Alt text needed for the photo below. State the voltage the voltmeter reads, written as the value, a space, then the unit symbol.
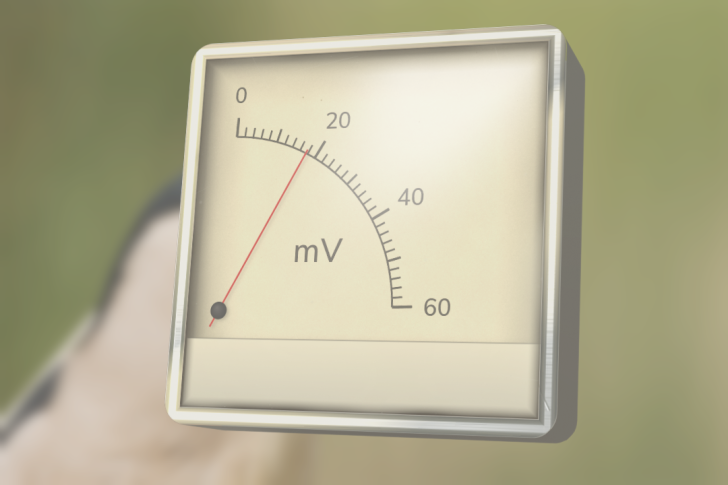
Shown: 18 mV
